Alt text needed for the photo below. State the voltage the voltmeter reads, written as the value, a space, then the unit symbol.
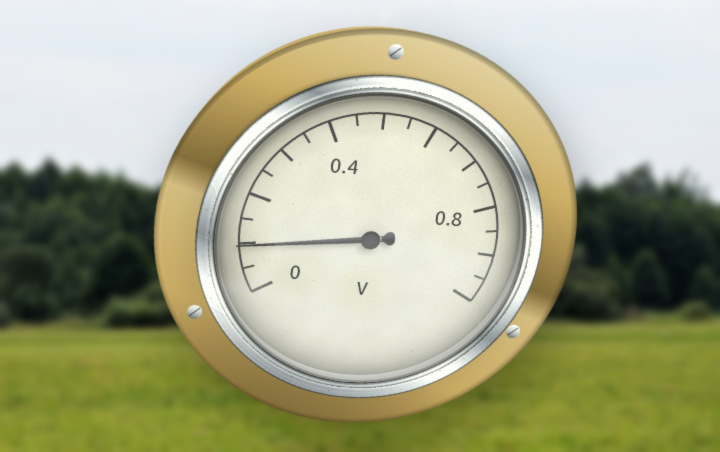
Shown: 0.1 V
